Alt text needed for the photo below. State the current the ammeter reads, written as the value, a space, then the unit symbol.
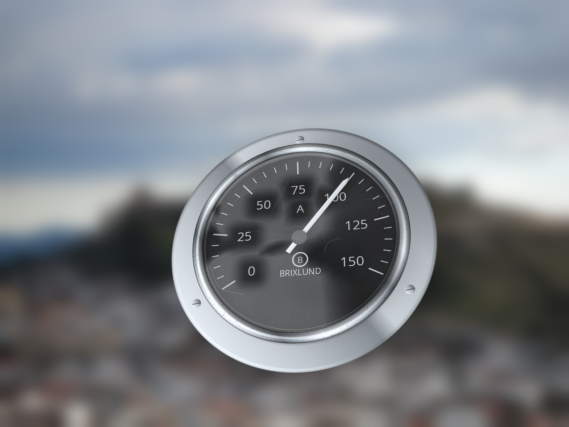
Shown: 100 A
